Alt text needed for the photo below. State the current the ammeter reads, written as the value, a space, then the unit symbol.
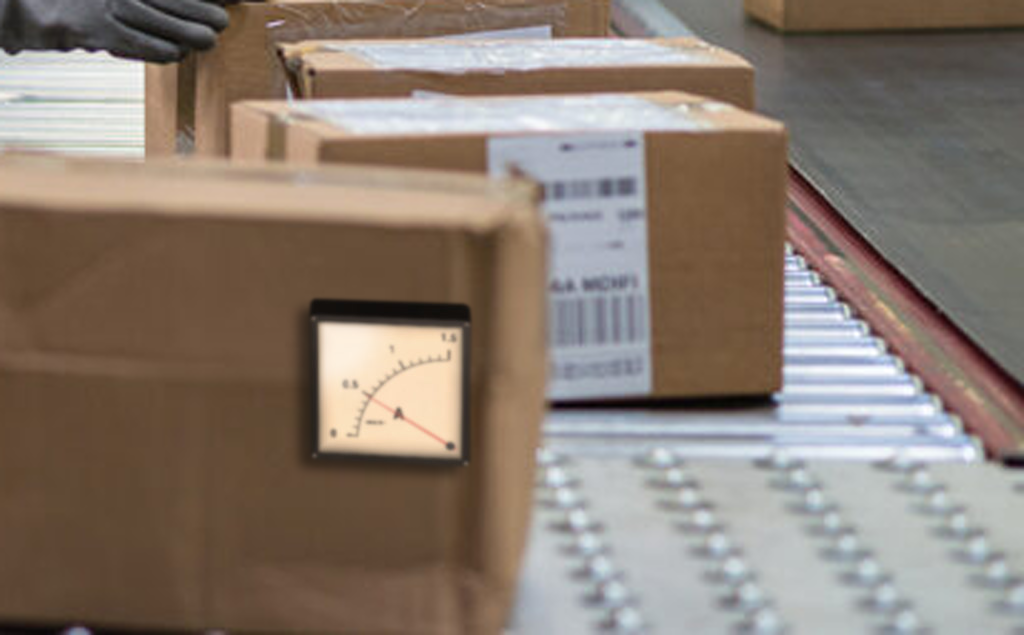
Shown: 0.5 A
